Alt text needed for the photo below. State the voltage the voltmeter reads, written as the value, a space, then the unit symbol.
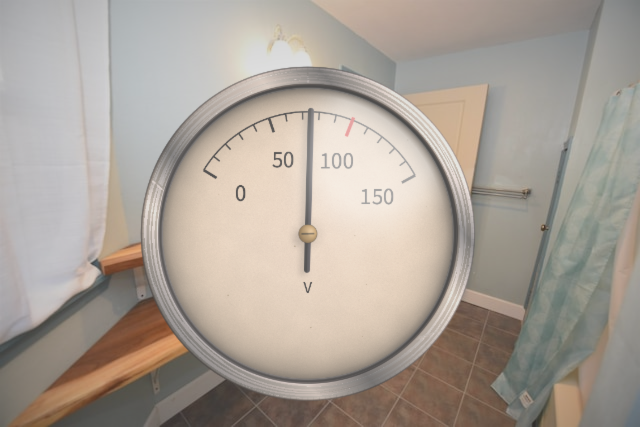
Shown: 75 V
